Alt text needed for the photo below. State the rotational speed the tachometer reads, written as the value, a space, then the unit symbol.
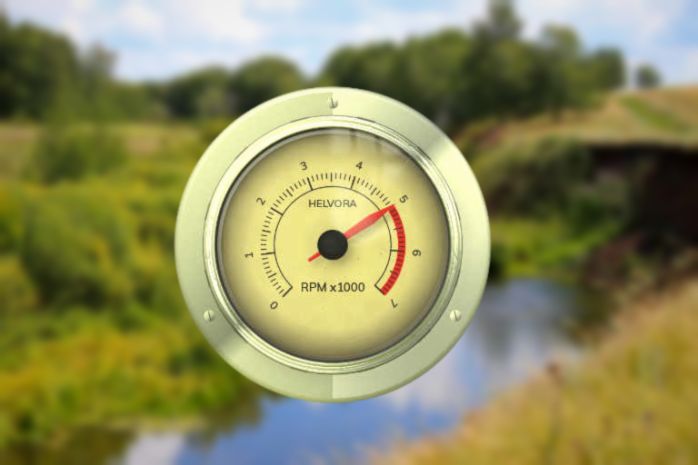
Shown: 5000 rpm
